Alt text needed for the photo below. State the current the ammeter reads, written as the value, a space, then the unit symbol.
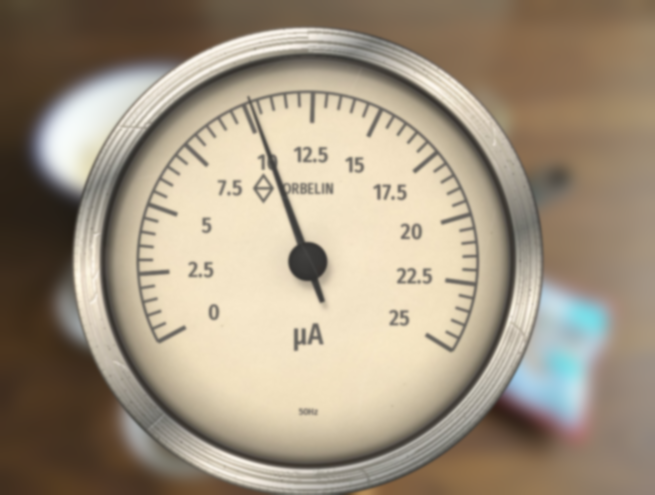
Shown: 10.25 µA
